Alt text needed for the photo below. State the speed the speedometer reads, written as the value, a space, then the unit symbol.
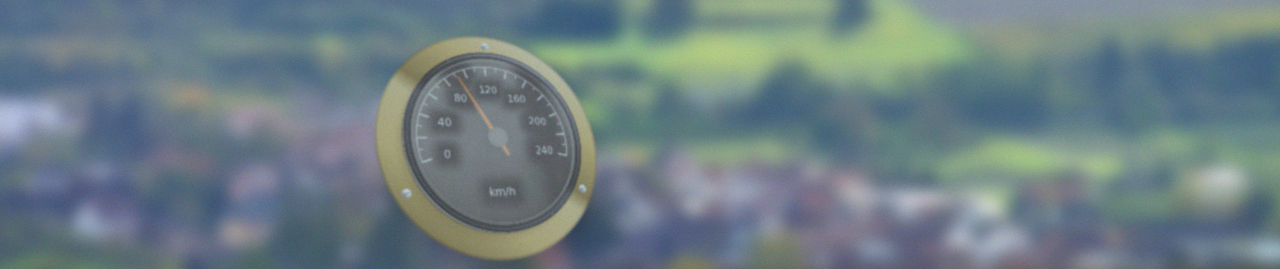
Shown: 90 km/h
